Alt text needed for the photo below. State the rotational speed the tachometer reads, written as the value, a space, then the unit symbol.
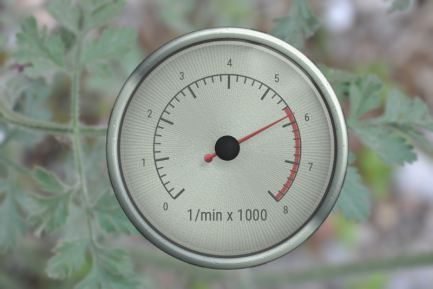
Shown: 5800 rpm
